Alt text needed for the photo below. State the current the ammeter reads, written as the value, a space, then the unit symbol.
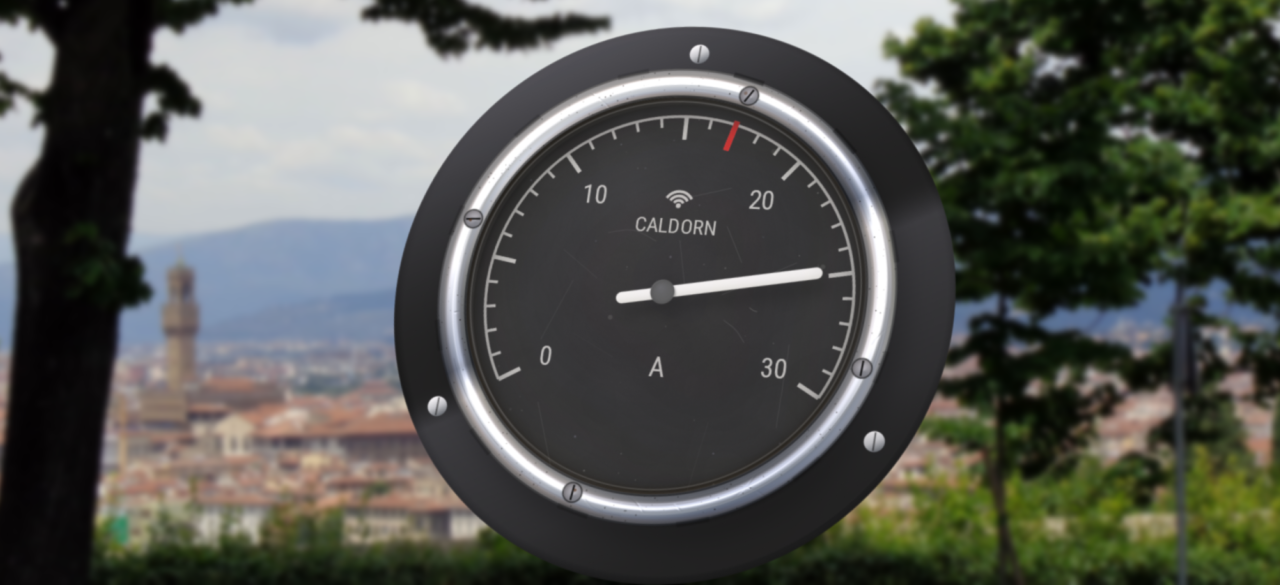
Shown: 25 A
